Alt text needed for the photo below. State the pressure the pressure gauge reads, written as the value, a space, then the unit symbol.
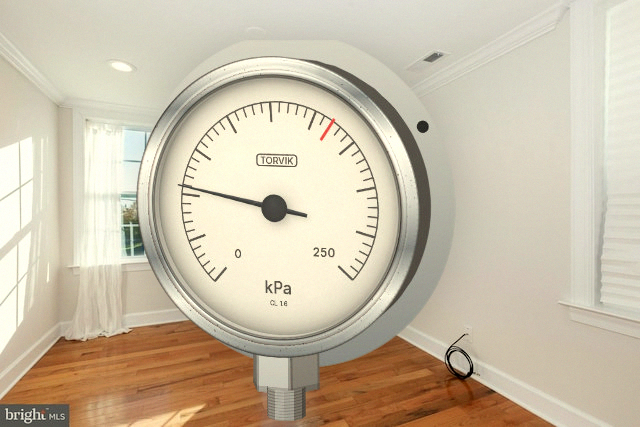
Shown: 55 kPa
